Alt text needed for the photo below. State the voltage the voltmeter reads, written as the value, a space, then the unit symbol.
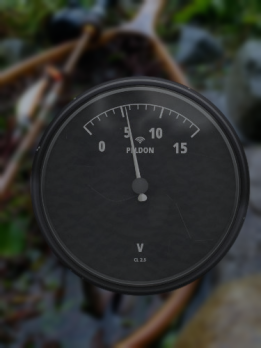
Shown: 5.5 V
